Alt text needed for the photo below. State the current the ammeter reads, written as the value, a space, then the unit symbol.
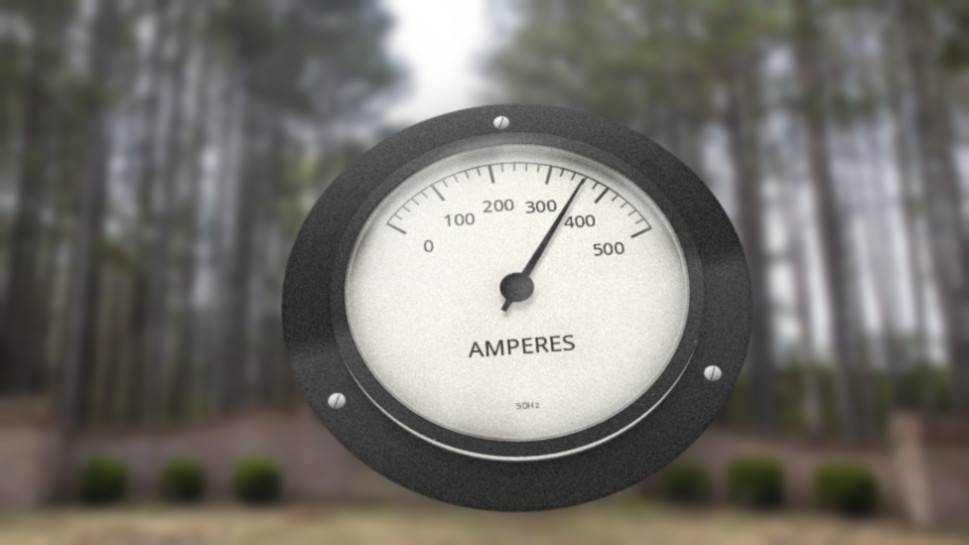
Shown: 360 A
